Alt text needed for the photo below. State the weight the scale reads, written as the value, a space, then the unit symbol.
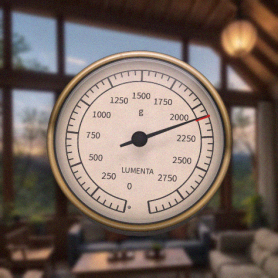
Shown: 2100 g
